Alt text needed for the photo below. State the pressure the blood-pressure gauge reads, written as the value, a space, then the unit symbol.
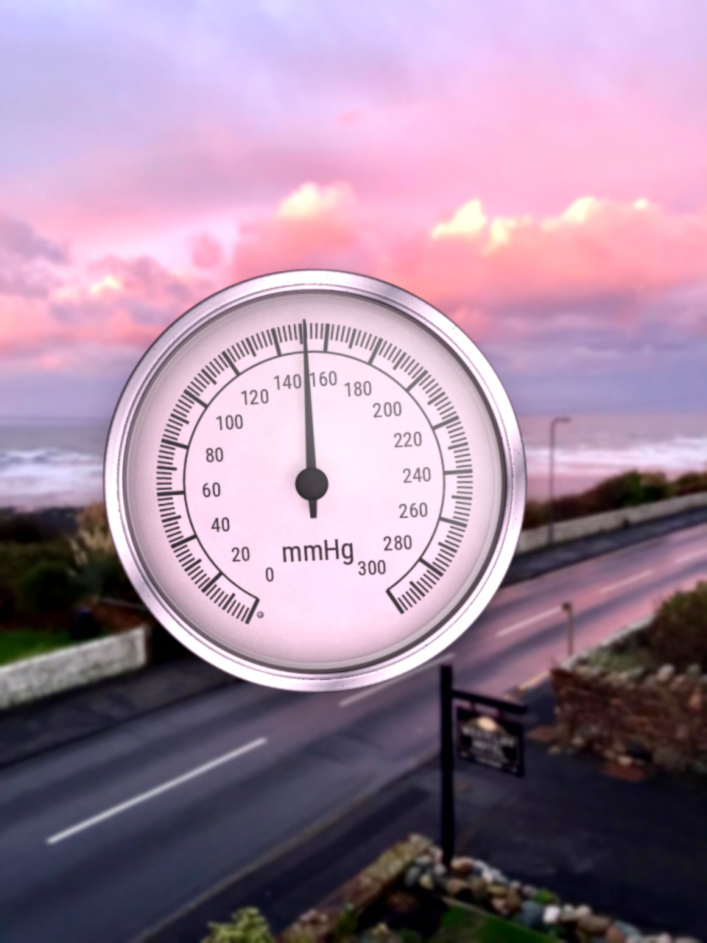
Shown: 152 mmHg
